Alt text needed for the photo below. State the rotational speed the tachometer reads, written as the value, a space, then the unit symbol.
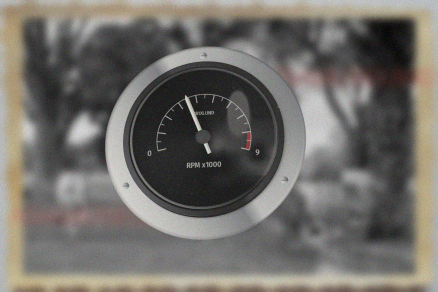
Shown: 3500 rpm
